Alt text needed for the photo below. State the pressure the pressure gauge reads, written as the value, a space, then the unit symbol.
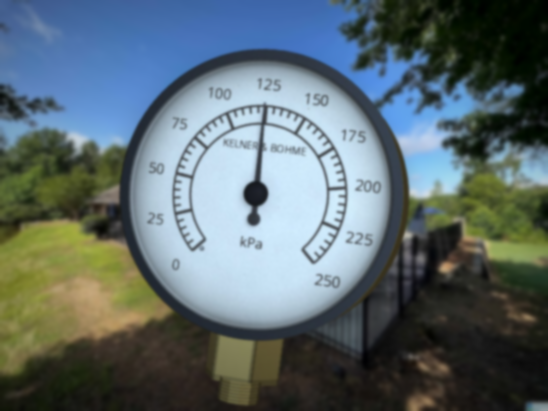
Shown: 125 kPa
